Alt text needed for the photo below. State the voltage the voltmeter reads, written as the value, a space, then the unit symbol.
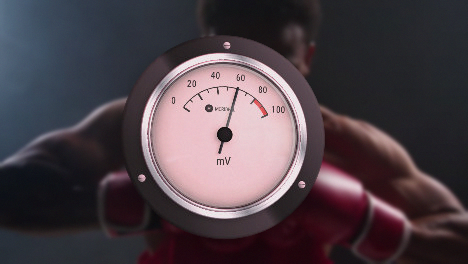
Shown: 60 mV
